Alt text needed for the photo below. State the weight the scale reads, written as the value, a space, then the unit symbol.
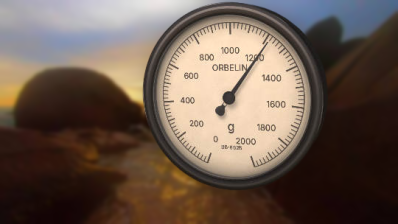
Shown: 1220 g
